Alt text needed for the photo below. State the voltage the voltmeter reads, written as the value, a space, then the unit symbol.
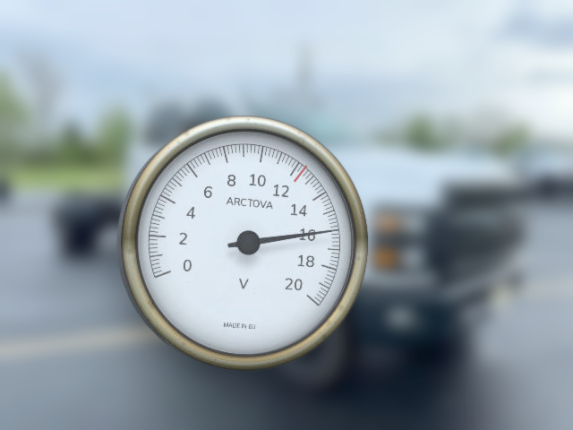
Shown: 16 V
